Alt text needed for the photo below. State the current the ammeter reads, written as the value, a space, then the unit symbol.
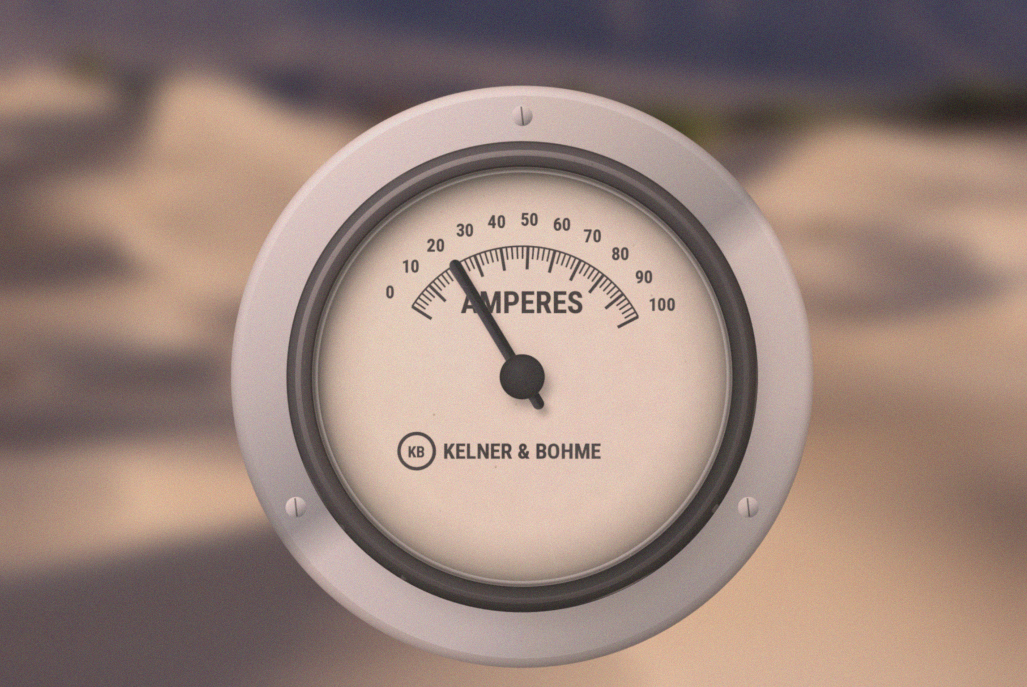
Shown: 22 A
